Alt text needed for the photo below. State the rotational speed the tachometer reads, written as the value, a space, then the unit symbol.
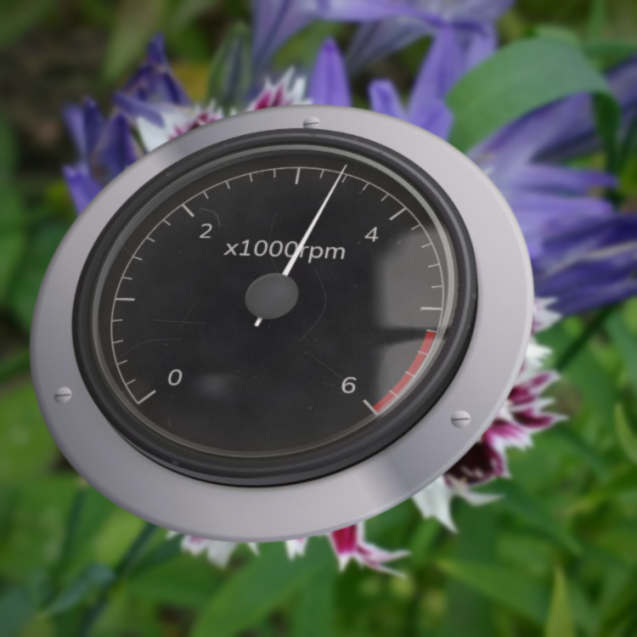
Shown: 3400 rpm
